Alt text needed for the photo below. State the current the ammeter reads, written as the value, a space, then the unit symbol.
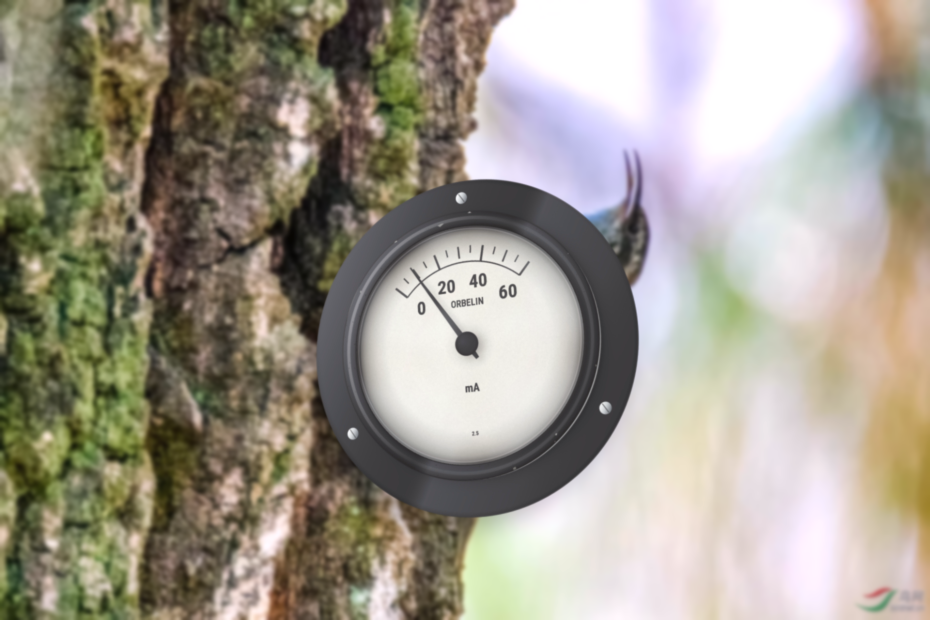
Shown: 10 mA
